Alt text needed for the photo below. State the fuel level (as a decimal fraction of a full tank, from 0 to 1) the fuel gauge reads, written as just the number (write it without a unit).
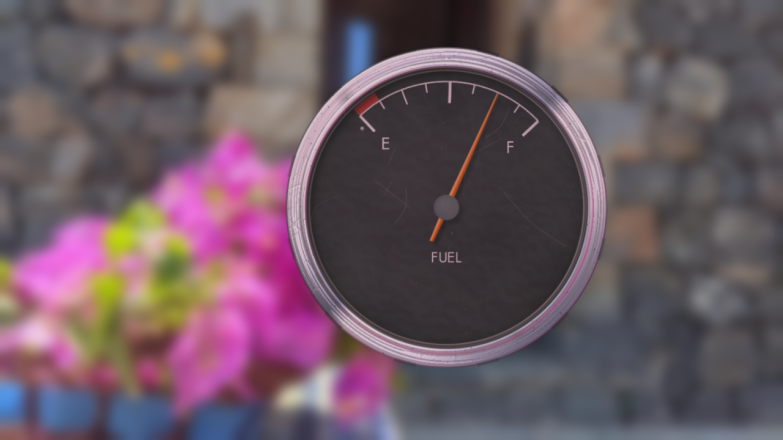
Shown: 0.75
